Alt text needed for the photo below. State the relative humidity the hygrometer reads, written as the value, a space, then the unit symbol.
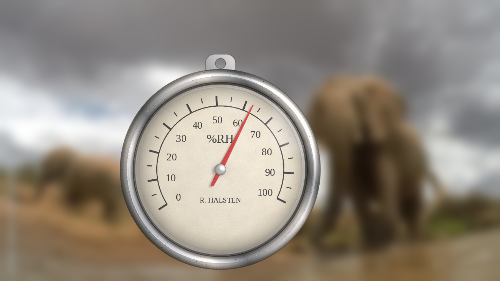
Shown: 62.5 %
